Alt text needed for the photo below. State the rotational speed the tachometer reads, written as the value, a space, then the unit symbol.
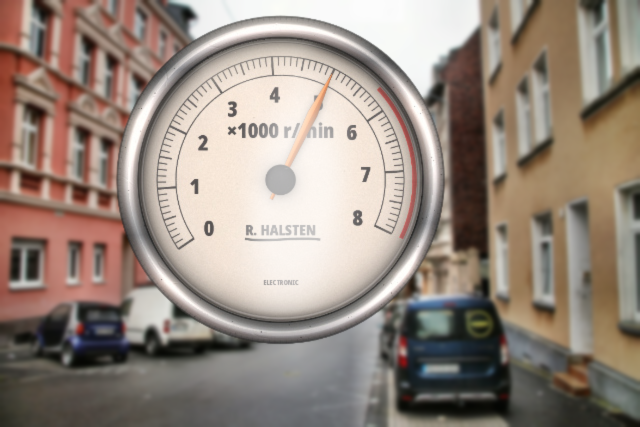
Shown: 5000 rpm
